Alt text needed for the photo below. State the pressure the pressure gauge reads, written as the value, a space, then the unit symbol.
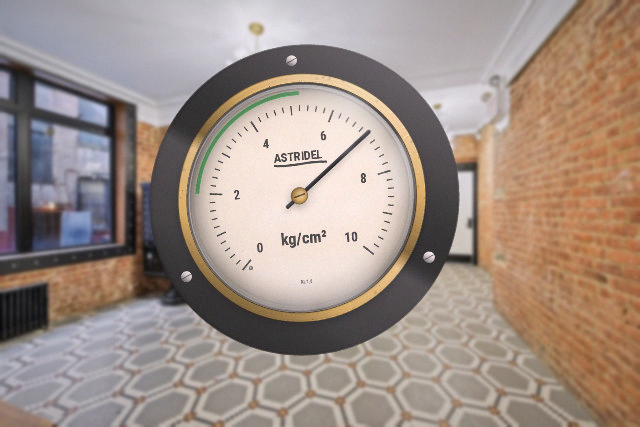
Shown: 7 kg/cm²
